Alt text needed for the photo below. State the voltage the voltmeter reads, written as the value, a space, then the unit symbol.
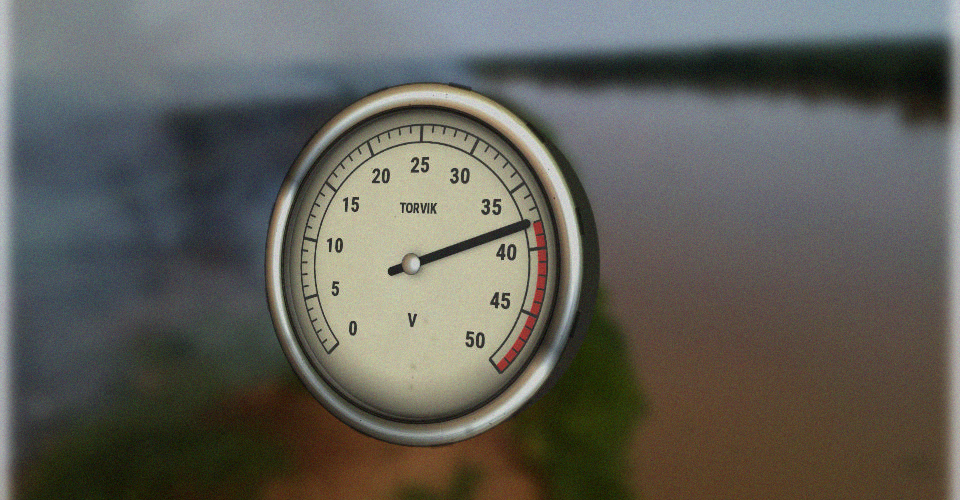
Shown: 38 V
